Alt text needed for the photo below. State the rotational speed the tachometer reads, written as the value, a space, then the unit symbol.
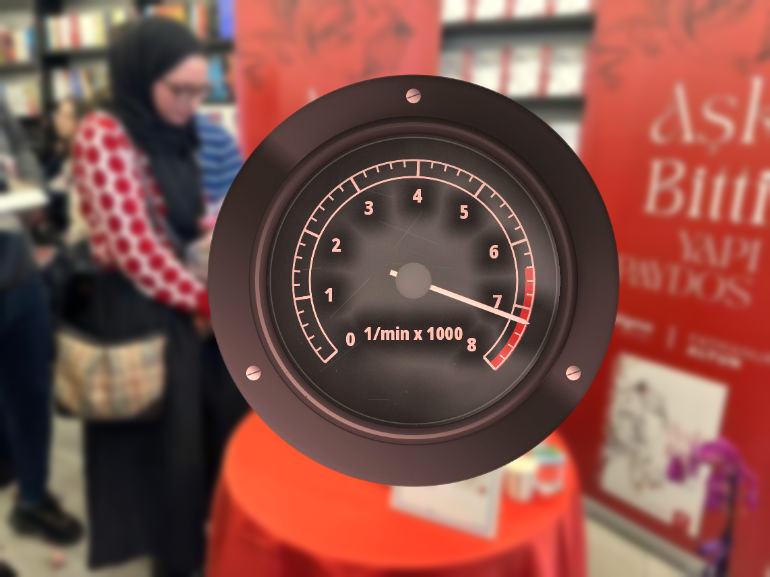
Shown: 7200 rpm
